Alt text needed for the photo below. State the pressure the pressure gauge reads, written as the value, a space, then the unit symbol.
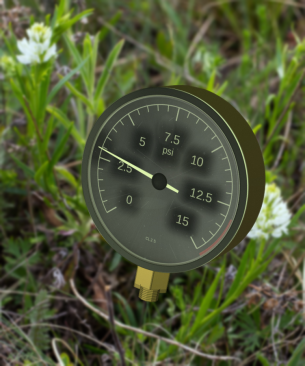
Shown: 3 psi
